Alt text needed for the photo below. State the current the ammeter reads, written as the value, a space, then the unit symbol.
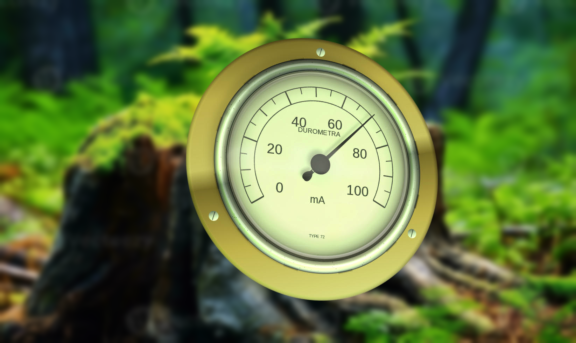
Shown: 70 mA
